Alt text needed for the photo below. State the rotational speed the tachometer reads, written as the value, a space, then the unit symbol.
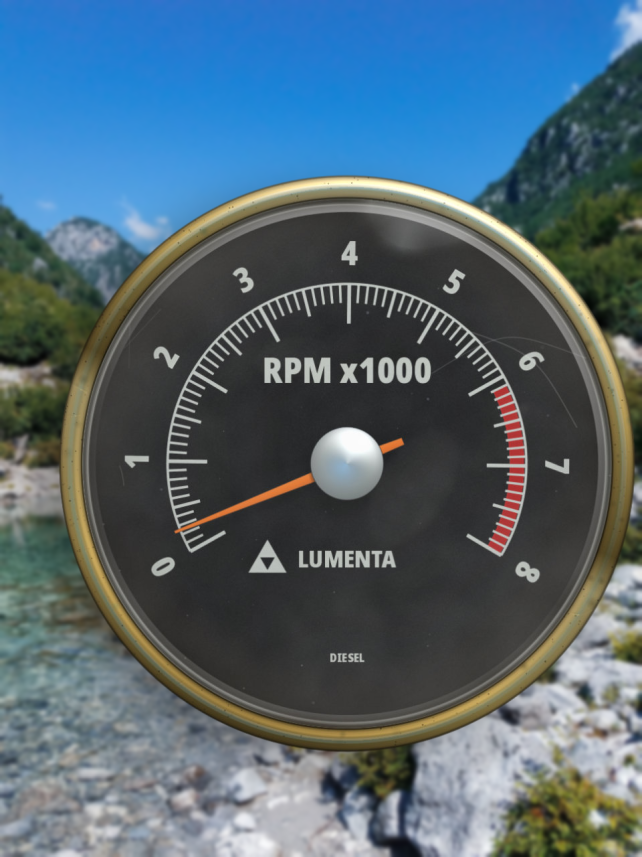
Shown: 250 rpm
